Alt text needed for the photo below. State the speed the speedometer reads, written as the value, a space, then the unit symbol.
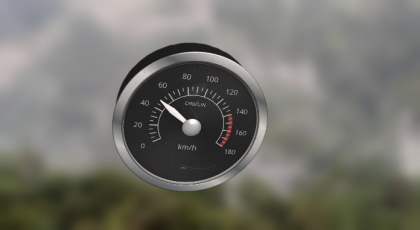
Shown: 50 km/h
